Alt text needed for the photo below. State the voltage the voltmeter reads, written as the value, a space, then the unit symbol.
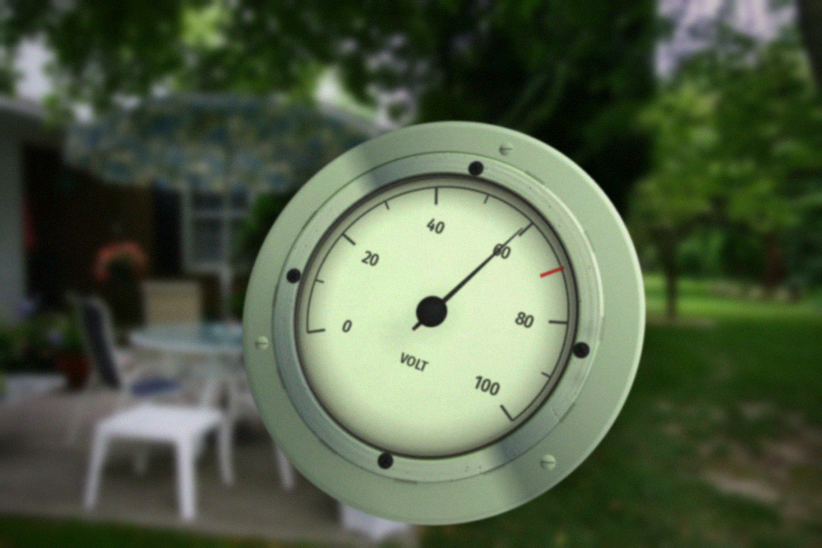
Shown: 60 V
